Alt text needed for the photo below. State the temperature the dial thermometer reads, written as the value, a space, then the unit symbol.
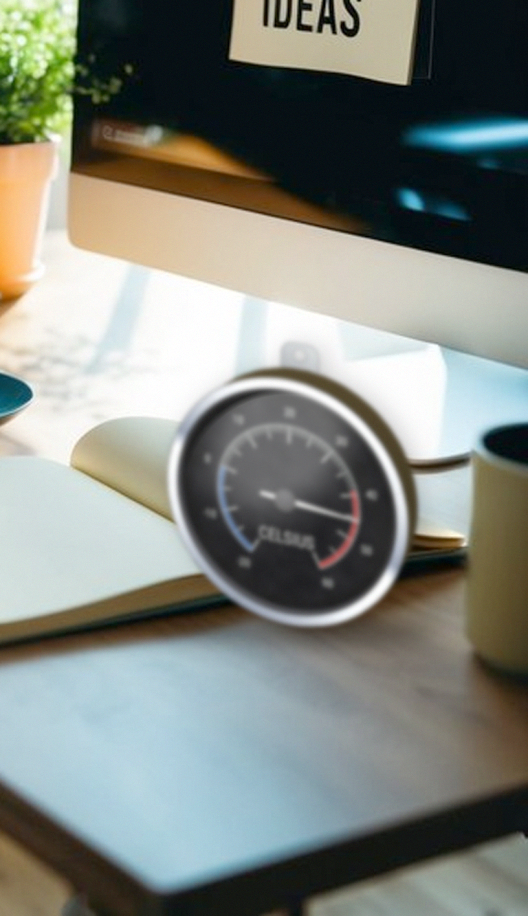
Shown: 45 °C
